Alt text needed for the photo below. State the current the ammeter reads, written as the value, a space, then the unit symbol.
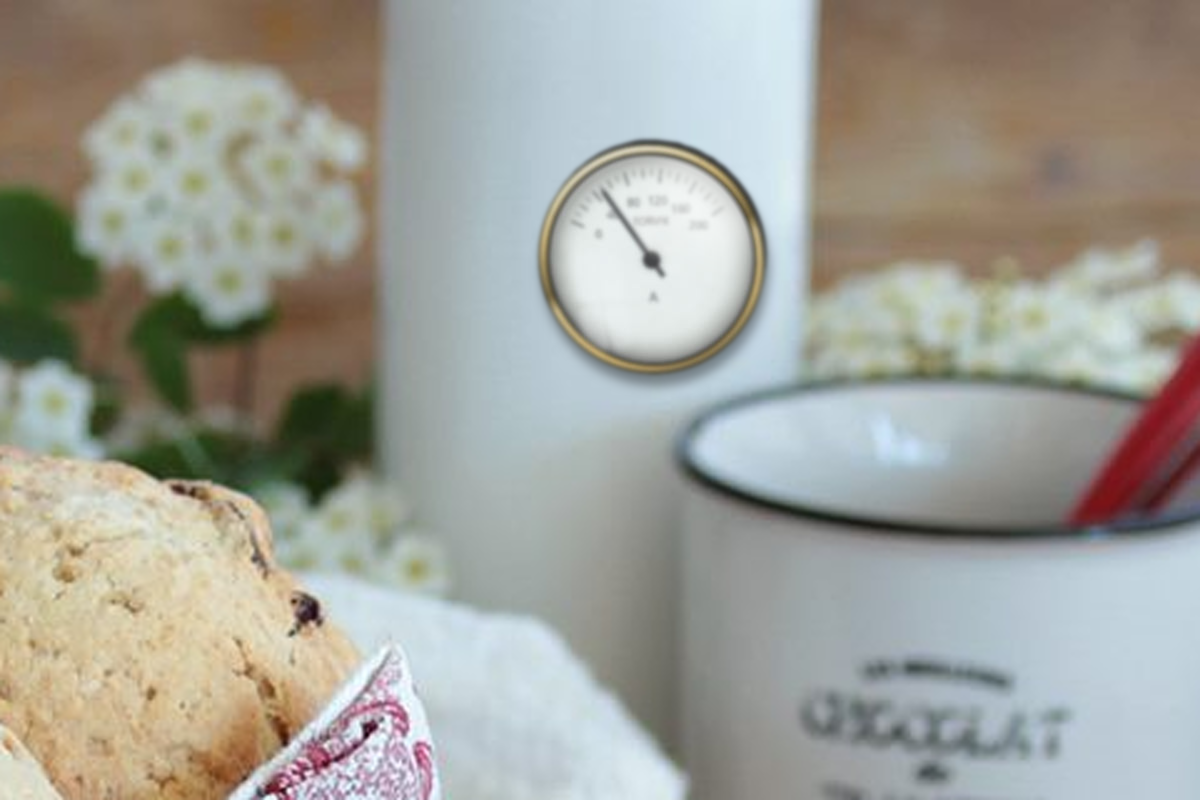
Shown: 50 A
